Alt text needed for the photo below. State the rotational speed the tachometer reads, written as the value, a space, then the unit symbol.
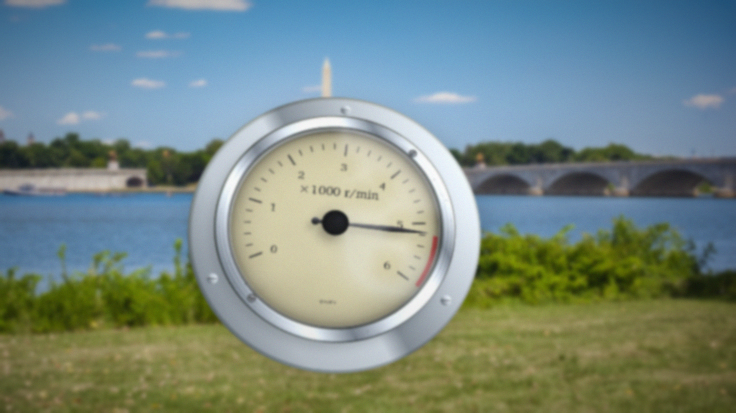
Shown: 5200 rpm
